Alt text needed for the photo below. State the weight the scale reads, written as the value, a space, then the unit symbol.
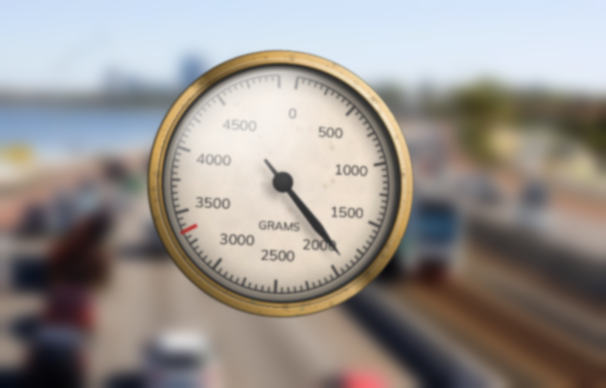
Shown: 1900 g
